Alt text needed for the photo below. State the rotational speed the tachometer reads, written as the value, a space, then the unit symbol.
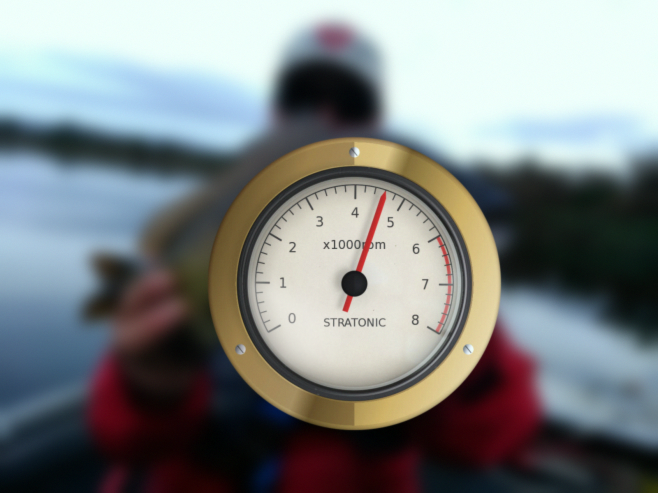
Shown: 4600 rpm
